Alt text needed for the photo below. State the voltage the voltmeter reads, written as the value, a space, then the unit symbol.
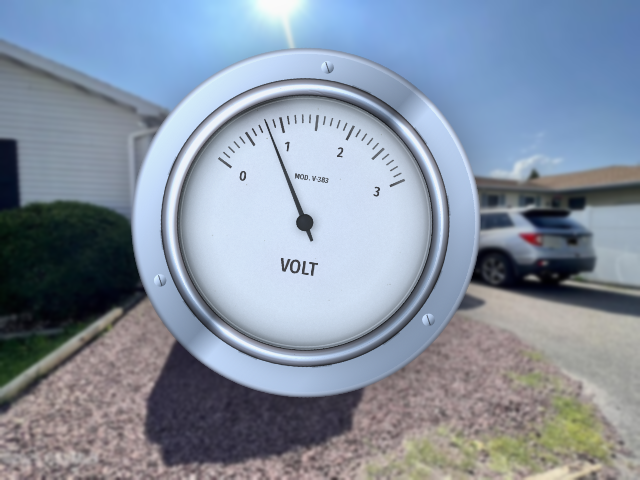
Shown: 0.8 V
